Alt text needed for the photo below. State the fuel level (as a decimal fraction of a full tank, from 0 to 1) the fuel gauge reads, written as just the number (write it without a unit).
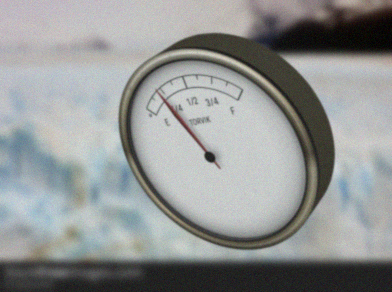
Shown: 0.25
